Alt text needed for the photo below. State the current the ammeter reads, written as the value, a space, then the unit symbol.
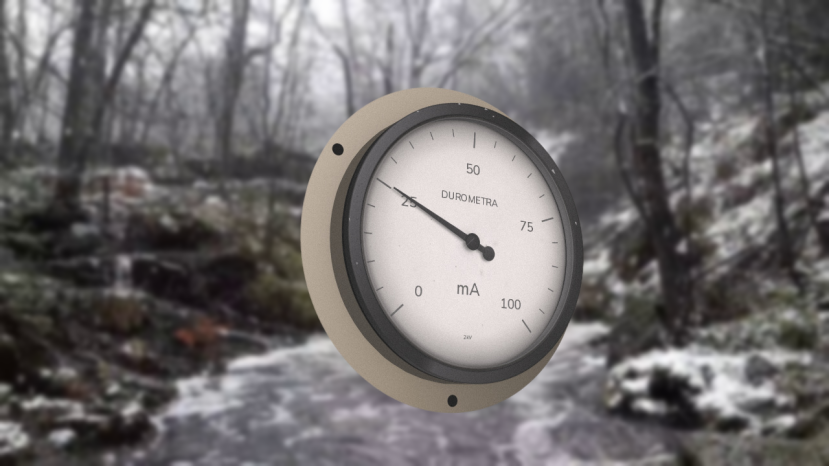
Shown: 25 mA
